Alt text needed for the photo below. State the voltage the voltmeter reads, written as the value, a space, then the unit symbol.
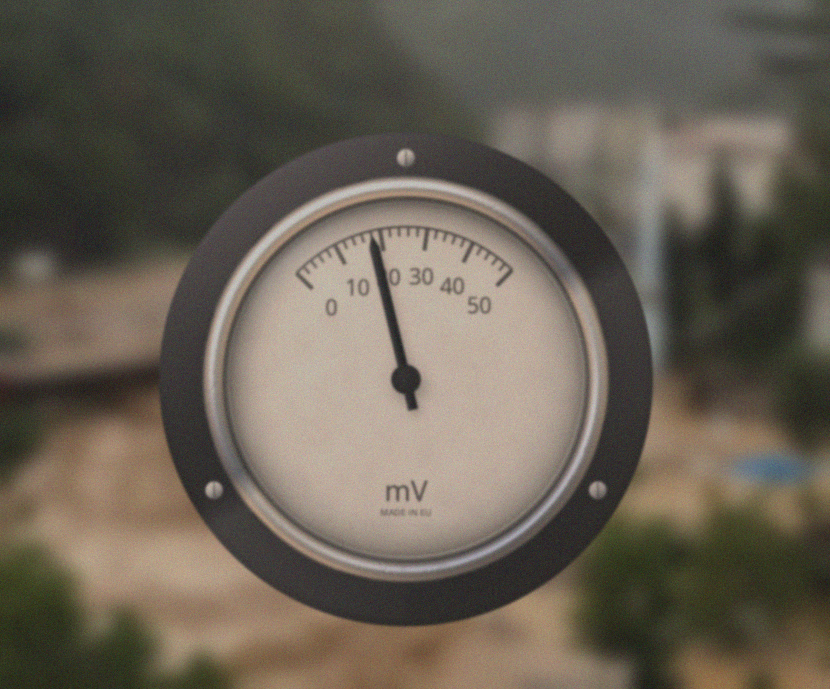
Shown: 18 mV
